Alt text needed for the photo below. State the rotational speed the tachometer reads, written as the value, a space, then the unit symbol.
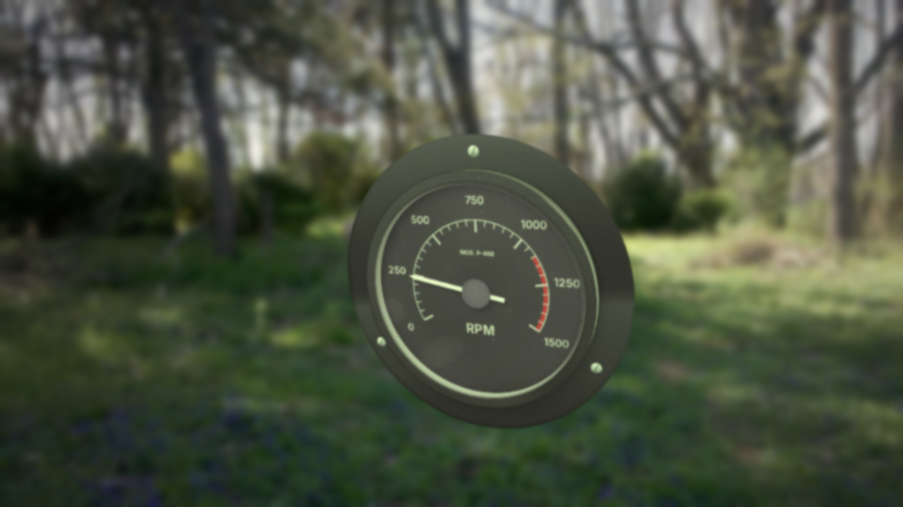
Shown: 250 rpm
